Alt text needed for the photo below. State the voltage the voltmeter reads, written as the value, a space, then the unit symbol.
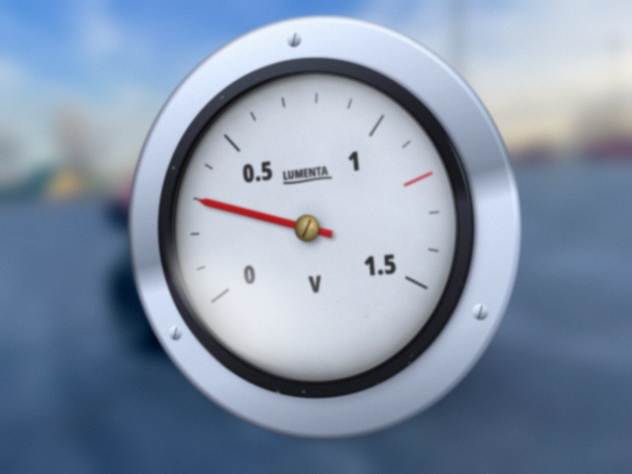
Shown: 0.3 V
